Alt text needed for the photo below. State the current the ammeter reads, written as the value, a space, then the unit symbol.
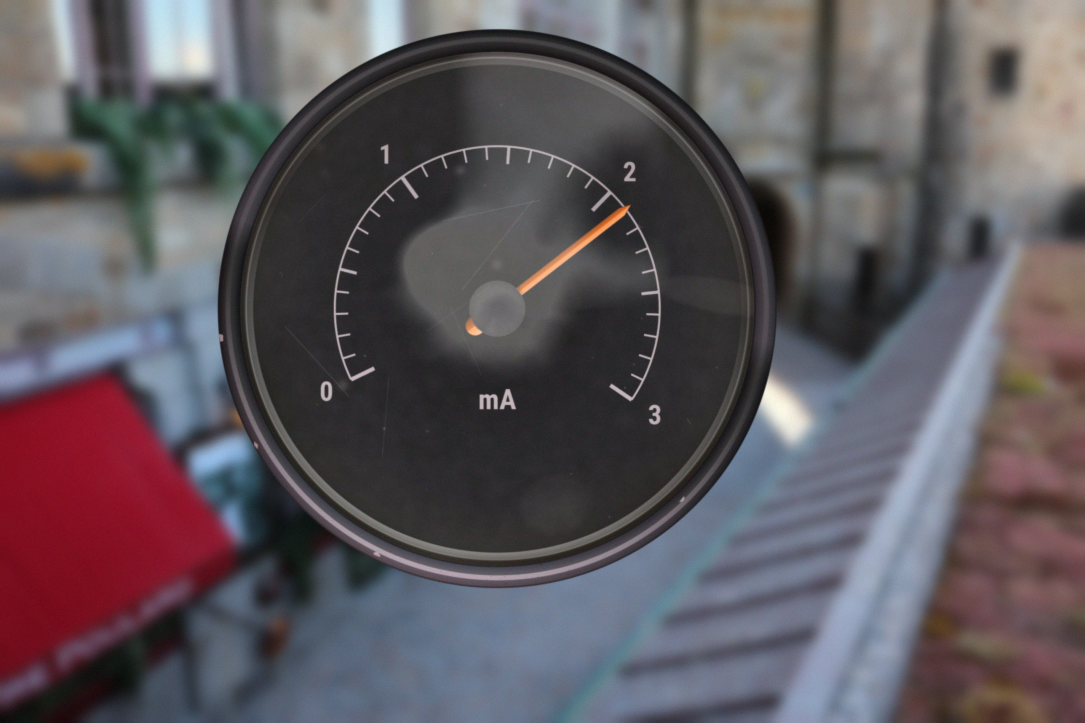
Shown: 2.1 mA
